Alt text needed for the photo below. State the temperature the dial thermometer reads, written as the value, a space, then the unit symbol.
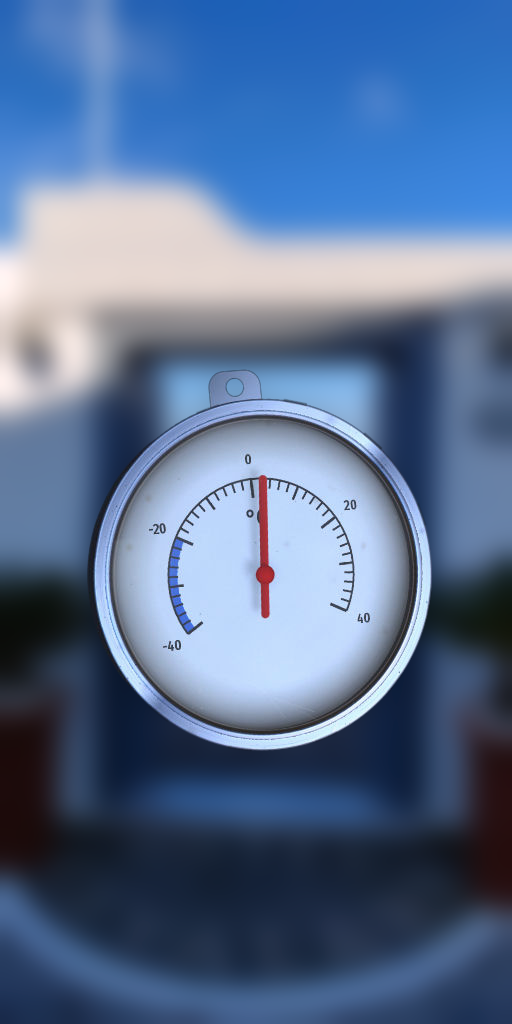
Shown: 2 °C
